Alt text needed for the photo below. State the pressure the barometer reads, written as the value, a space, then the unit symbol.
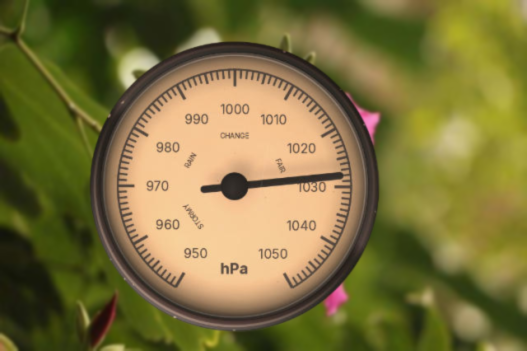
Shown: 1028 hPa
